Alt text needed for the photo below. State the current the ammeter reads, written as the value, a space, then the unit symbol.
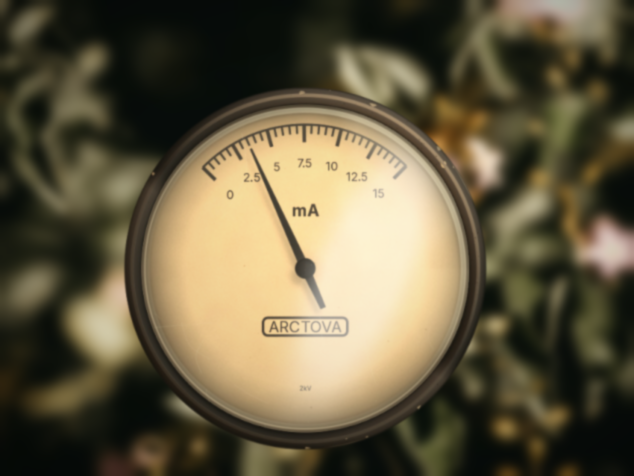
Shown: 3.5 mA
